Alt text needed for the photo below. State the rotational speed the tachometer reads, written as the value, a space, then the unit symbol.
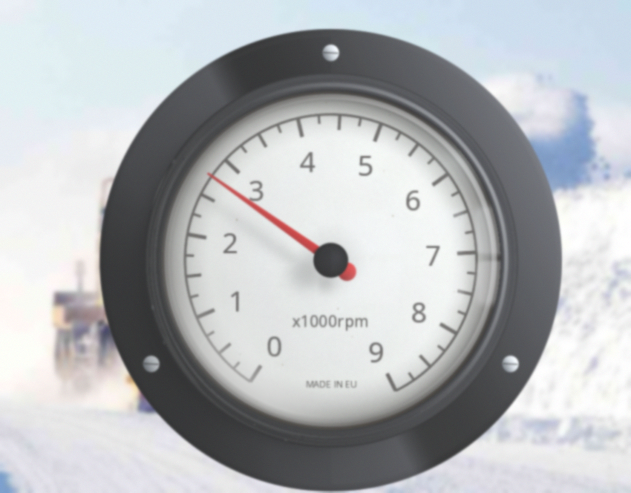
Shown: 2750 rpm
